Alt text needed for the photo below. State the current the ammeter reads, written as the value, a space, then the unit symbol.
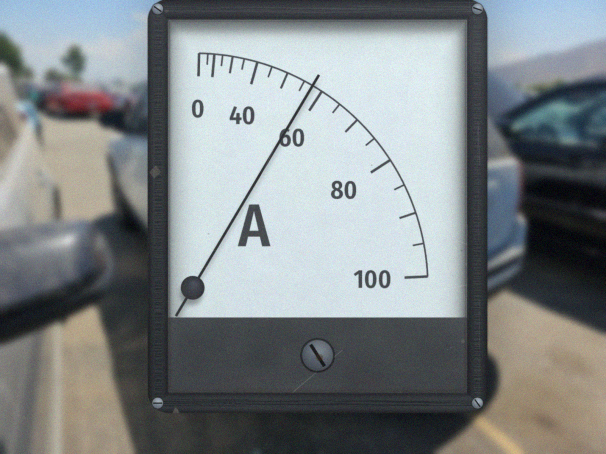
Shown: 57.5 A
